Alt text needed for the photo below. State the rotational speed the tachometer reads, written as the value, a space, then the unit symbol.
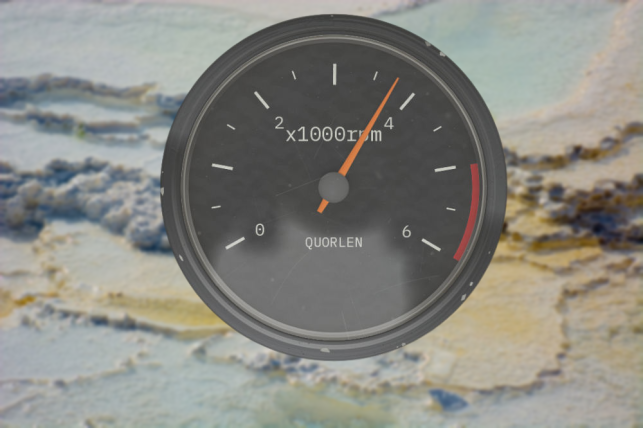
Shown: 3750 rpm
